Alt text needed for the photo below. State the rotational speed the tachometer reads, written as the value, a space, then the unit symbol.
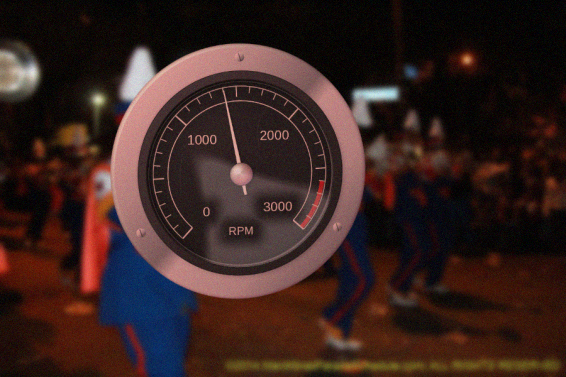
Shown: 1400 rpm
